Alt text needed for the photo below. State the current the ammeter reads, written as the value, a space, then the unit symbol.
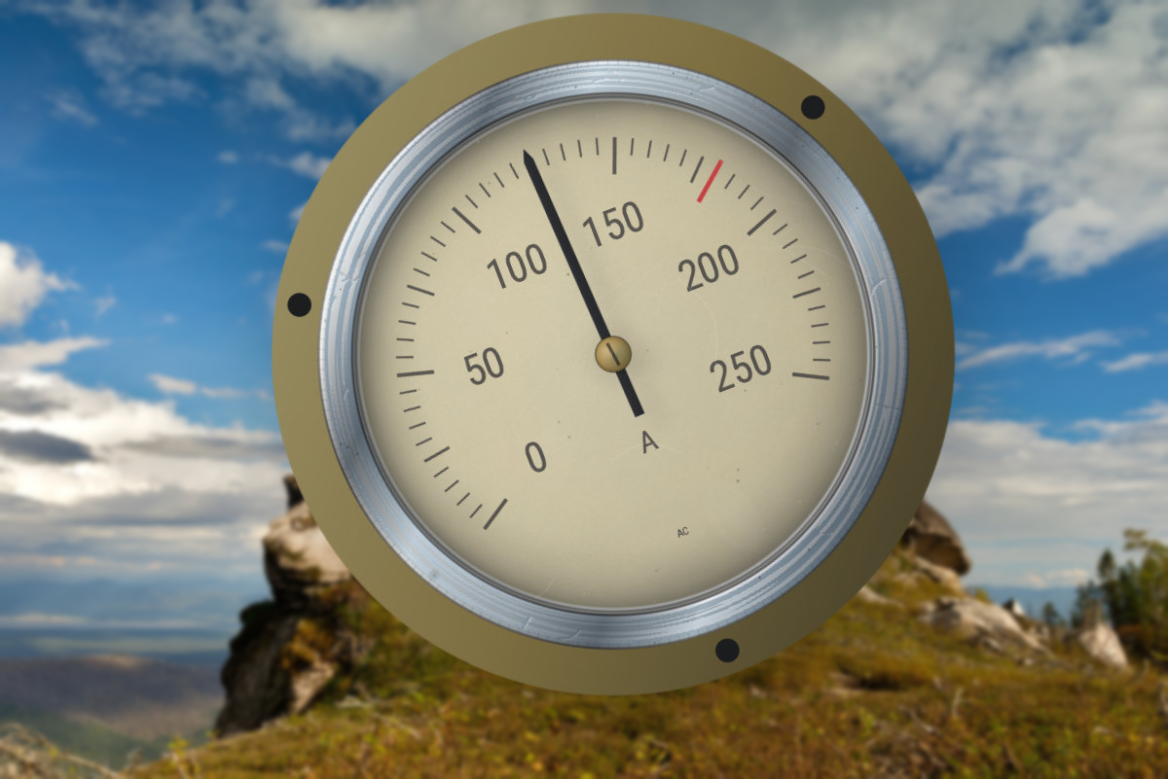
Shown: 125 A
